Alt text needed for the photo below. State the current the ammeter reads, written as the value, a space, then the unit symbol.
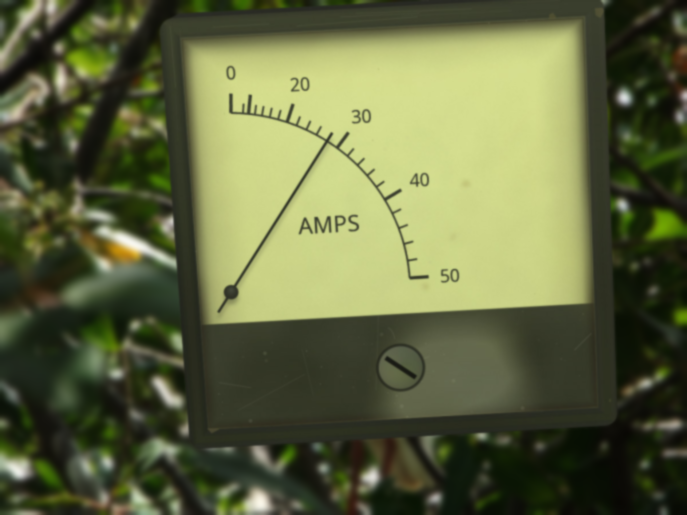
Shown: 28 A
